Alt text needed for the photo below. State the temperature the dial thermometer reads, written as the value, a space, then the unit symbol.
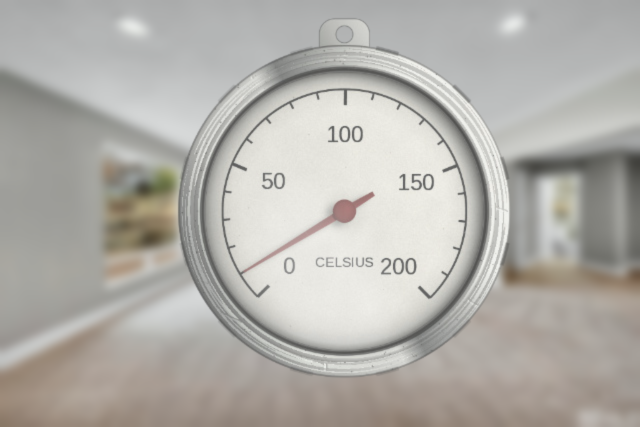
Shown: 10 °C
